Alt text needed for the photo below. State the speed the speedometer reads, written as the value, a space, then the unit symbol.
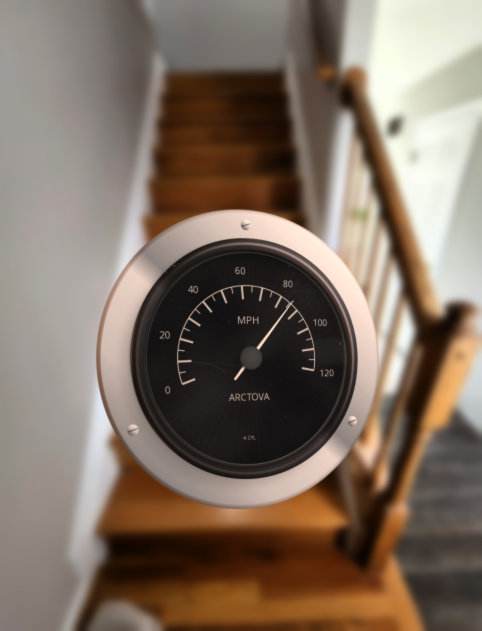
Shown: 85 mph
